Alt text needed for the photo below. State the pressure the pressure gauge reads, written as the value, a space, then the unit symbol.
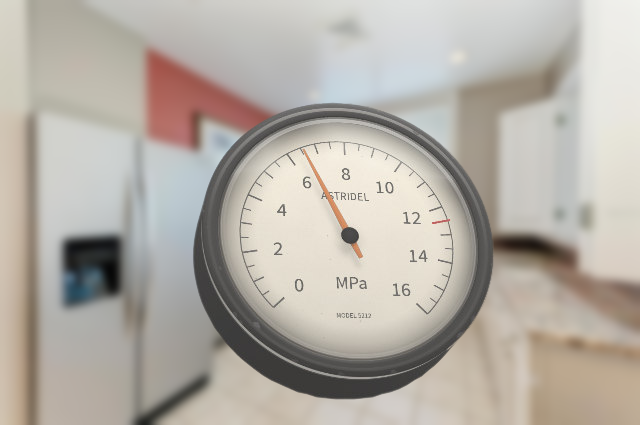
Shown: 6.5 MPa
